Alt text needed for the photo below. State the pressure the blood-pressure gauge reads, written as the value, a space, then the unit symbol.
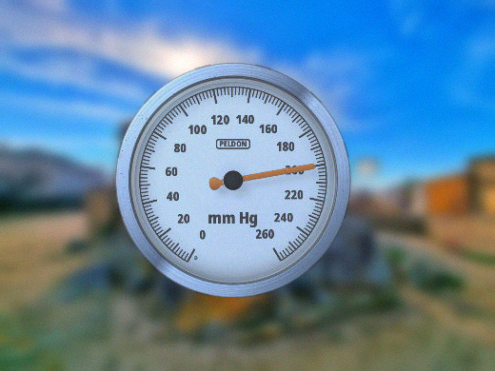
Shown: 200 mmHg
